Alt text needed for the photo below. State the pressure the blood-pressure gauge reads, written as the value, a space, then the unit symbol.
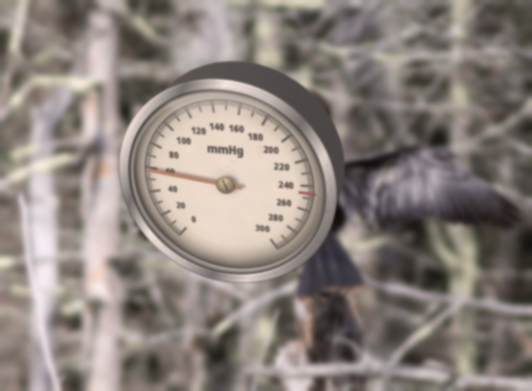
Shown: 60 mmHg
